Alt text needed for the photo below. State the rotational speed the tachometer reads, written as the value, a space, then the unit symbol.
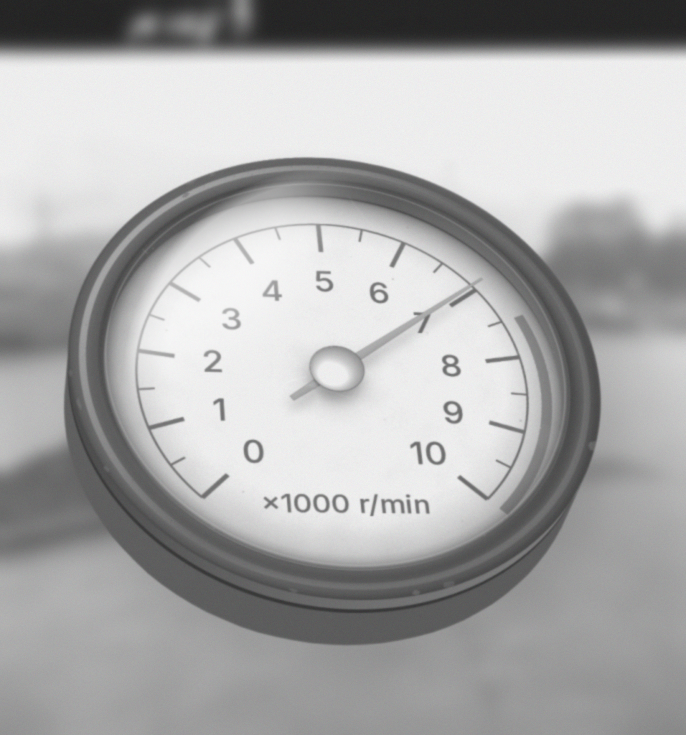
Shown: 7000 rpm
